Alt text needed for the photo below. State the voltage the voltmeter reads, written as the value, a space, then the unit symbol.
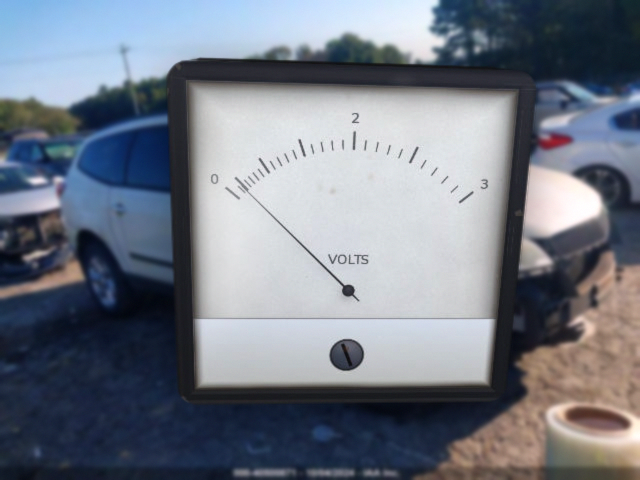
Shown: 0.5 V
